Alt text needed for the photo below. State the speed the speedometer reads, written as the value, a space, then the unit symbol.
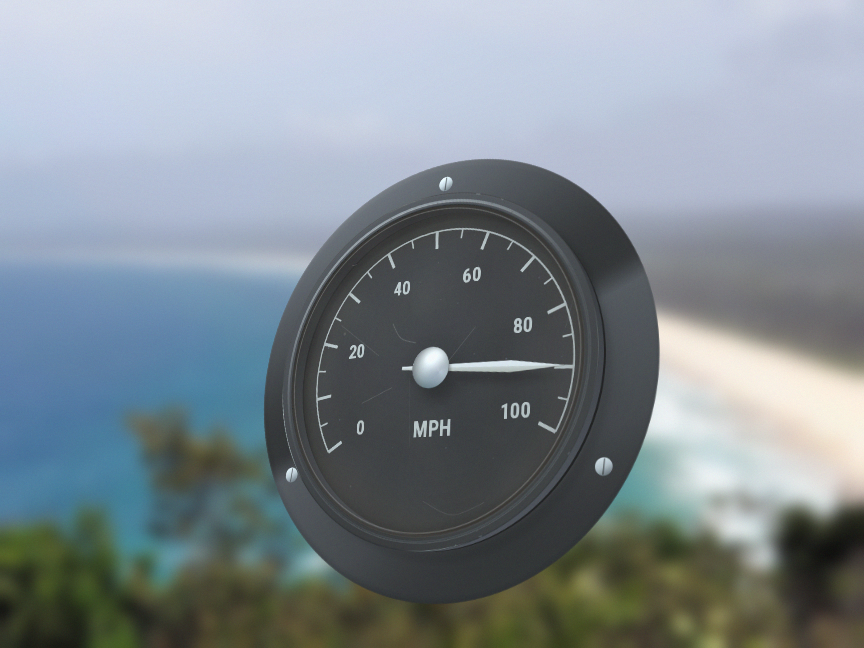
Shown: 90 mph
